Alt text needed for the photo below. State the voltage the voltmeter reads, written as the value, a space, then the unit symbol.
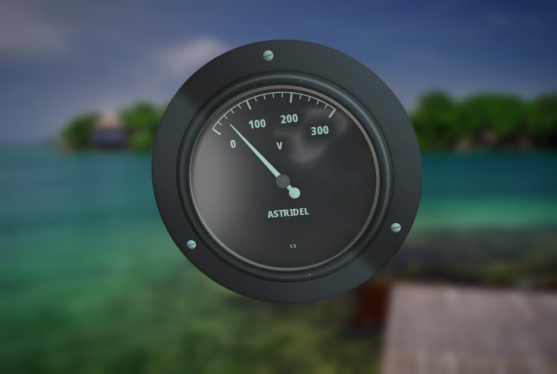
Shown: 40 V
